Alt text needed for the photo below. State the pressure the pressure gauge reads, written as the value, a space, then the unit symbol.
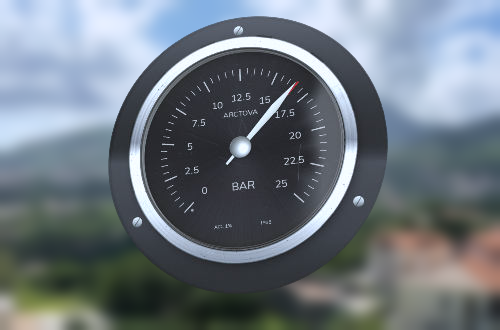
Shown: 16.5 bar
